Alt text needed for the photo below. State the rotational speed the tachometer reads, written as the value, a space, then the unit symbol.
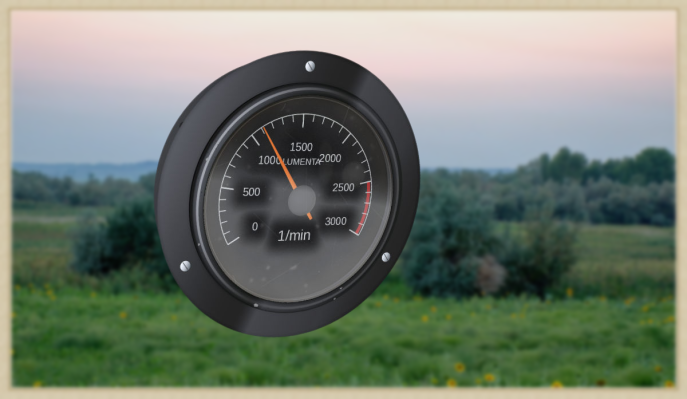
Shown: 1100 rpm
